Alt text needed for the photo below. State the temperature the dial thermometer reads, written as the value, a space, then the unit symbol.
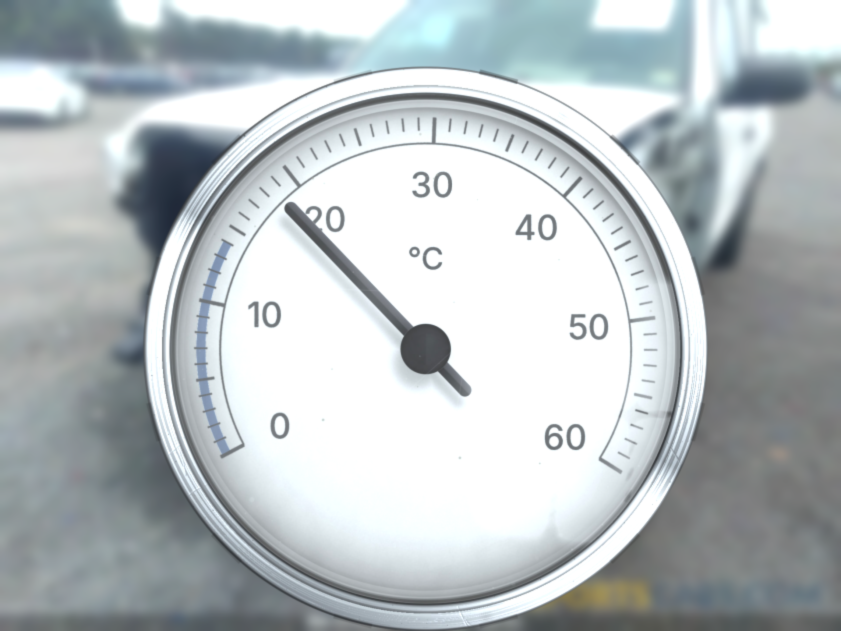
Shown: 18.5 °C
